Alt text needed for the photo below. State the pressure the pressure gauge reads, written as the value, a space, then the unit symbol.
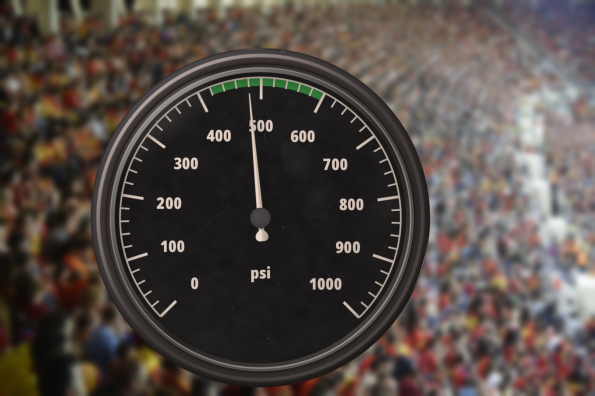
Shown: 480 psi
